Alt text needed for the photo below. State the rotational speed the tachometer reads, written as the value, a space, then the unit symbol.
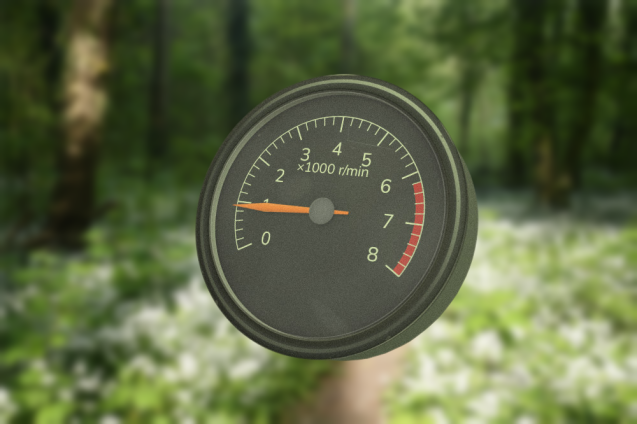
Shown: 900 rpm
